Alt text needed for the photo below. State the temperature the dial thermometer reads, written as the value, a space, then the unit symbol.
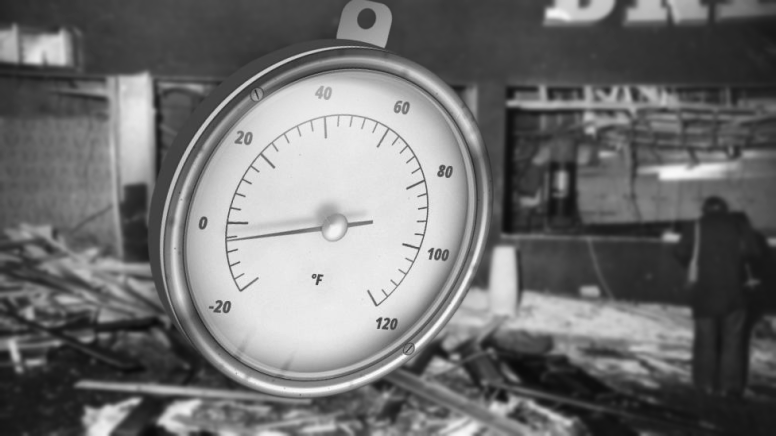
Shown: -4 °F
